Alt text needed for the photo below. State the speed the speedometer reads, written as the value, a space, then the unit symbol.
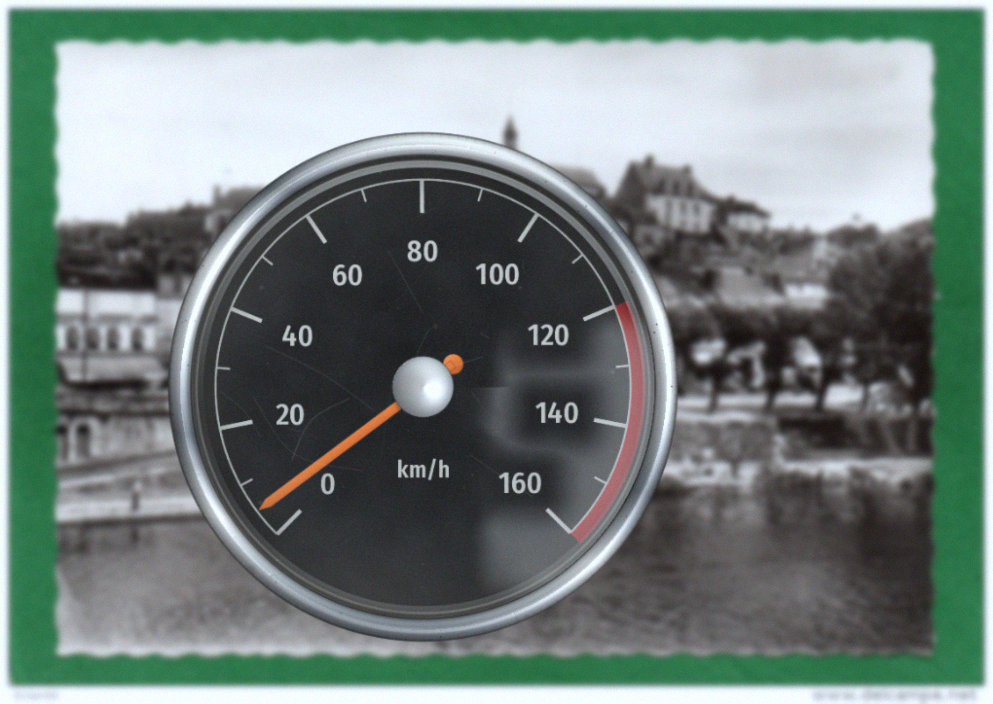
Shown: 5 km/h
